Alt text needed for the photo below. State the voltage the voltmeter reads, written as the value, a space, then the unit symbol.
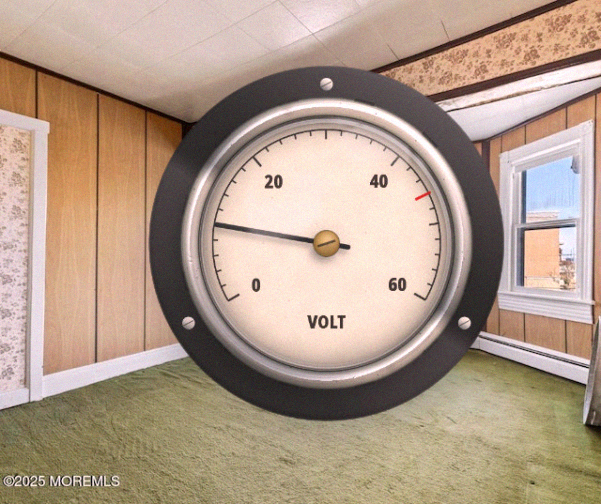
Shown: 10 V
